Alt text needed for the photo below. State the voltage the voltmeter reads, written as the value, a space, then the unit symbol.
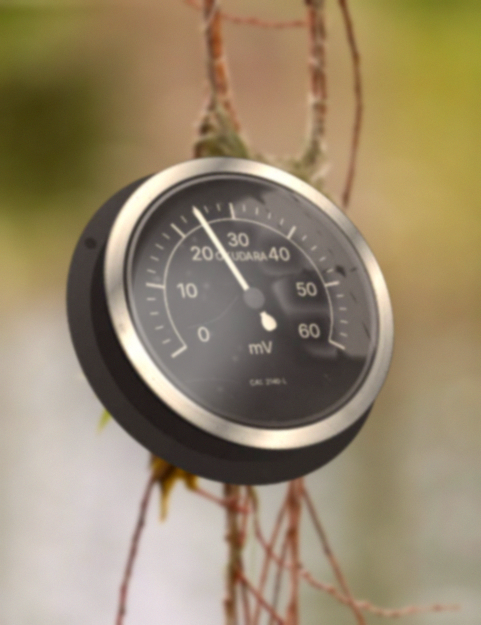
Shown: 24 mV
